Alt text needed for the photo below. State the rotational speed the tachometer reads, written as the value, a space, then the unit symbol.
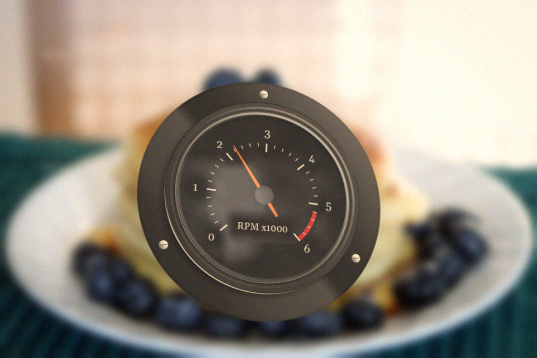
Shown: 2200 rpm
